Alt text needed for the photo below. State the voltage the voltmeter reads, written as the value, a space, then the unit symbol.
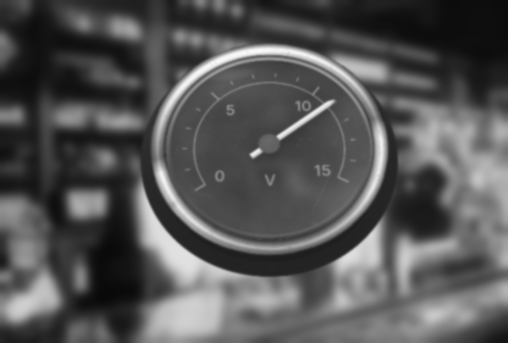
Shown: 11 V
